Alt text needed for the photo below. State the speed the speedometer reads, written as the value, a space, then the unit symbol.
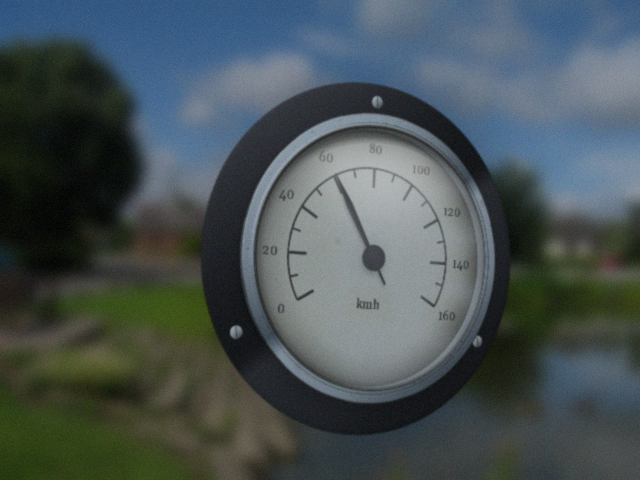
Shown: 60 km/h
